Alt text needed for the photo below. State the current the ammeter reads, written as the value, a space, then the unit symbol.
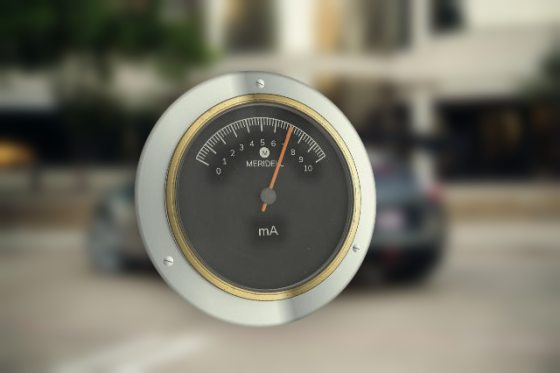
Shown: 7 mA
